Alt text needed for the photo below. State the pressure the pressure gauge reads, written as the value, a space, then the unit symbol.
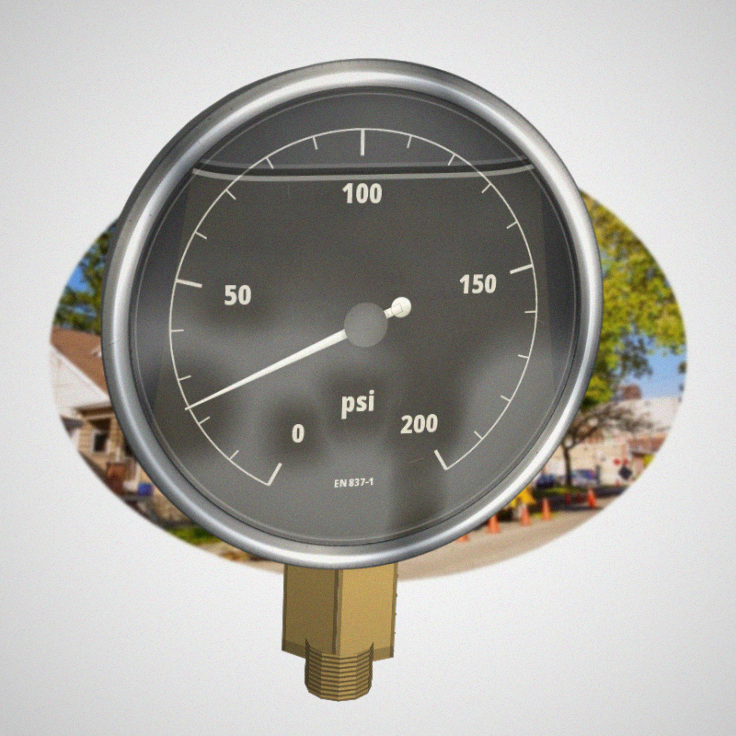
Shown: 25 psi
